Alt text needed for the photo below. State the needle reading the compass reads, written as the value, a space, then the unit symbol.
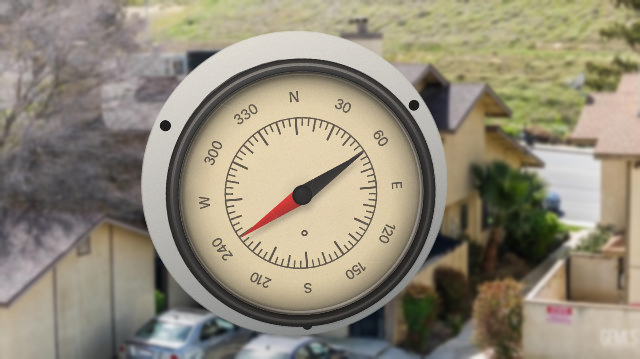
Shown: 240 °
